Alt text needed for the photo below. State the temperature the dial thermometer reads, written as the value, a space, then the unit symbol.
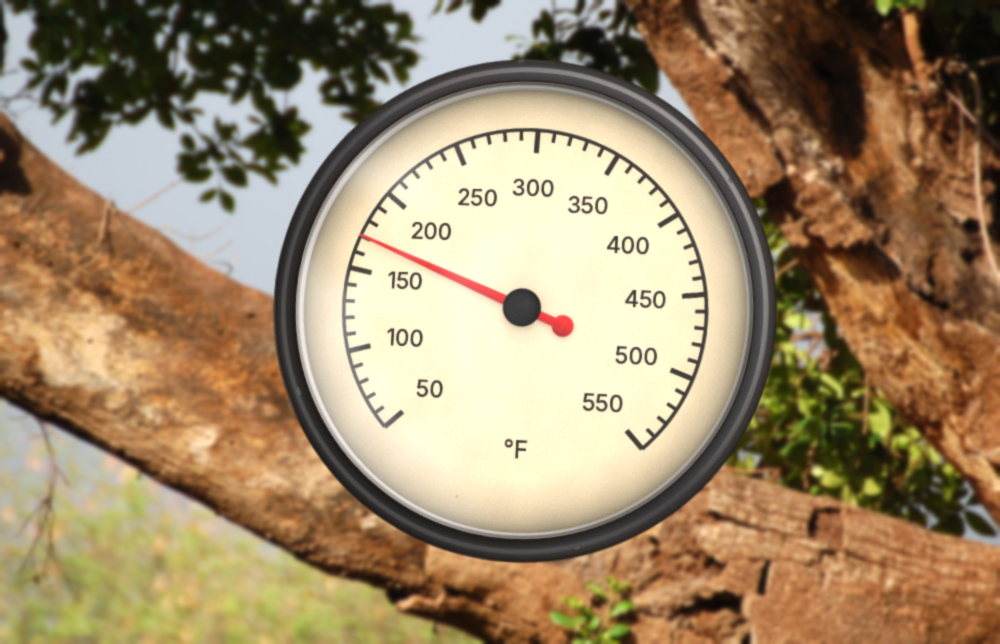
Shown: 170 °F
